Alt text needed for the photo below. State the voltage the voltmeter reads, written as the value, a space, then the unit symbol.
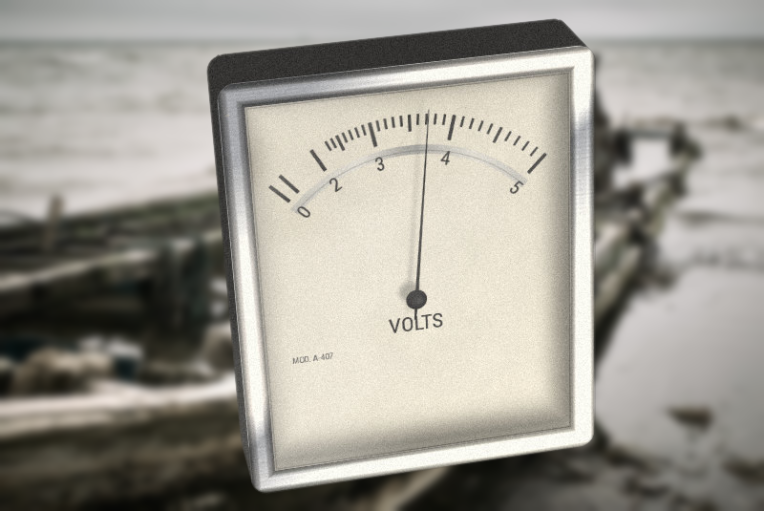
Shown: 3.7 V
